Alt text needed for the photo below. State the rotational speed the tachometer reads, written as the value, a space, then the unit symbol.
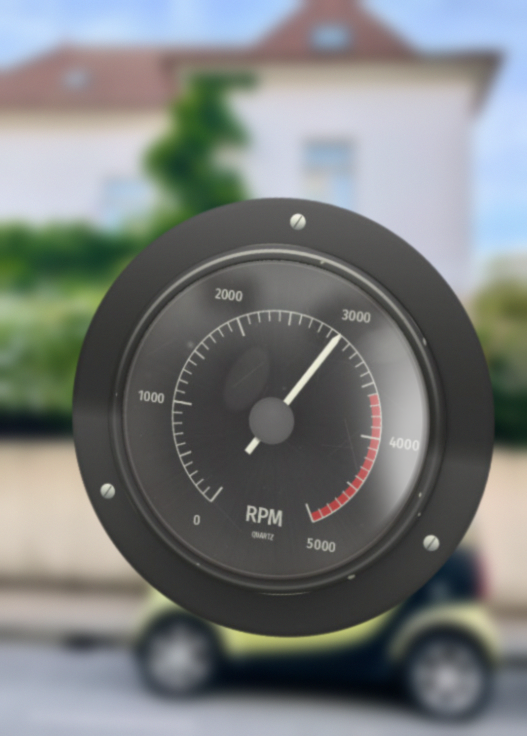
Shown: 3000 rpm
